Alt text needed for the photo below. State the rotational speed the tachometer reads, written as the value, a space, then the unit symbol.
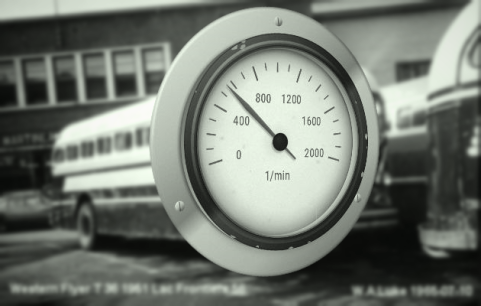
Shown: 550 rpm
